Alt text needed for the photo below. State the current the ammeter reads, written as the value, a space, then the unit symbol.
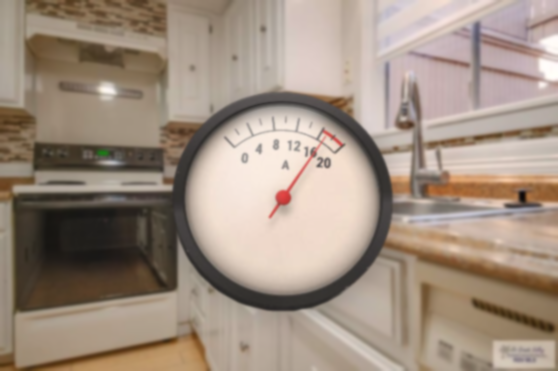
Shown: 17 A
